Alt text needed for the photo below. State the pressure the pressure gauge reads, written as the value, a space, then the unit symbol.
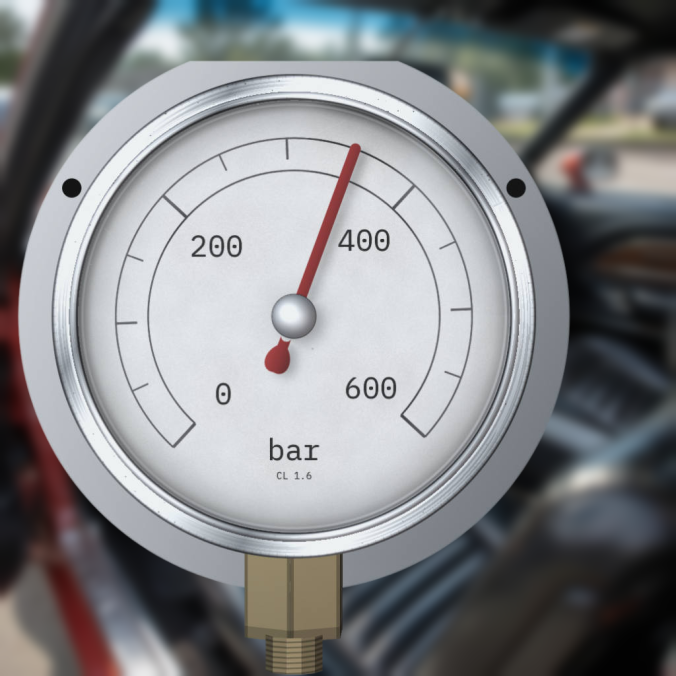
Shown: 350 bar
